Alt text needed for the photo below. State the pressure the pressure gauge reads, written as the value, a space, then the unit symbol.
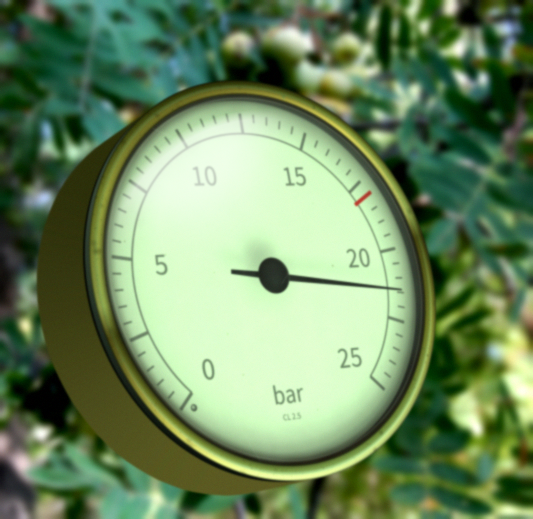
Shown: 21.5 bar
